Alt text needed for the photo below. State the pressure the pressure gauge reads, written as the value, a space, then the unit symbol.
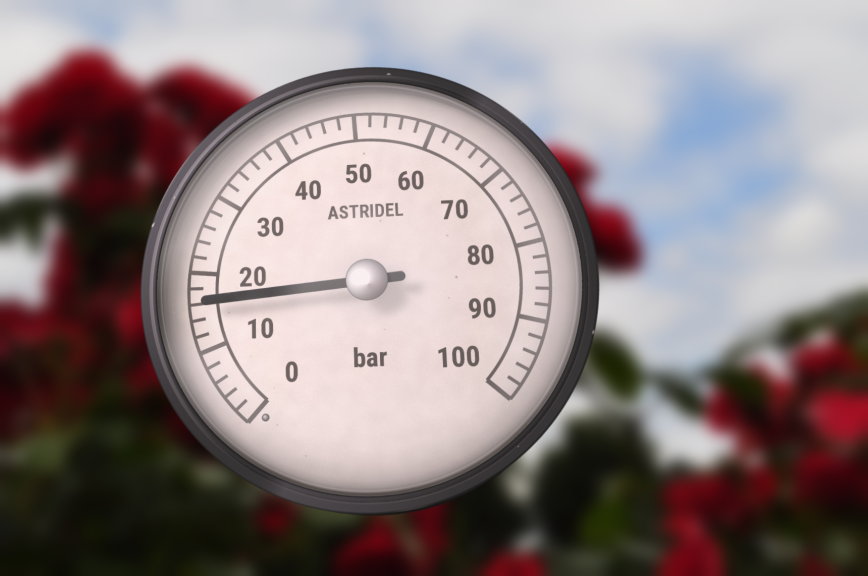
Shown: 16 bar
